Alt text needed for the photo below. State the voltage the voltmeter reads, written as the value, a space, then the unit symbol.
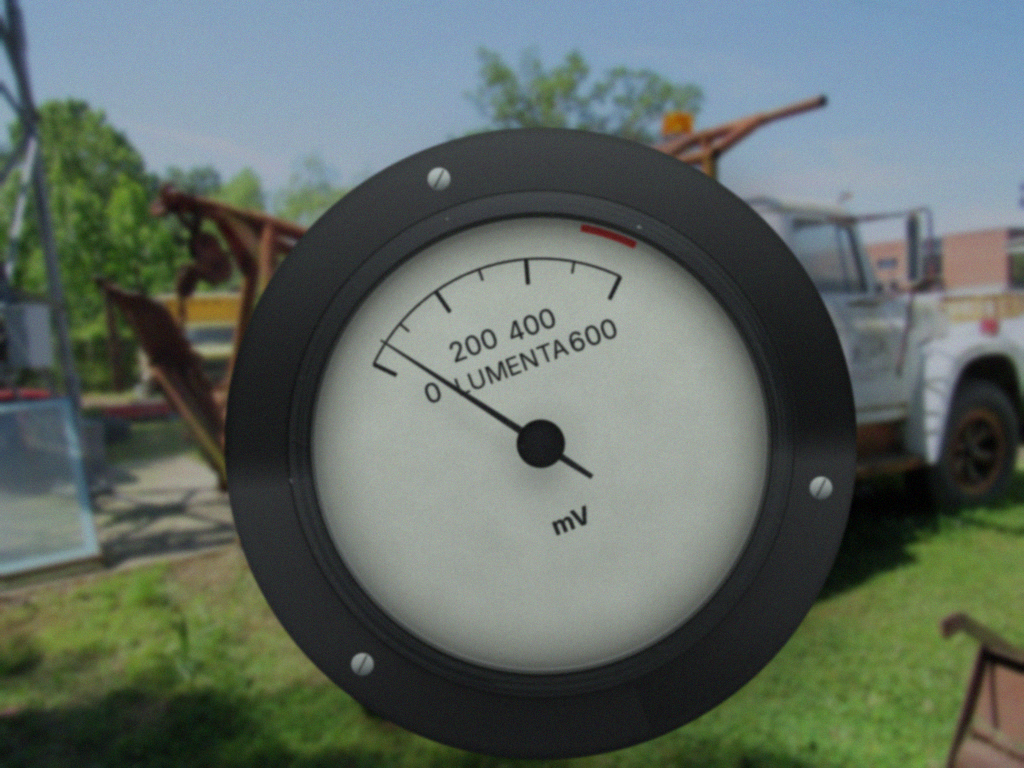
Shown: 50 mV
